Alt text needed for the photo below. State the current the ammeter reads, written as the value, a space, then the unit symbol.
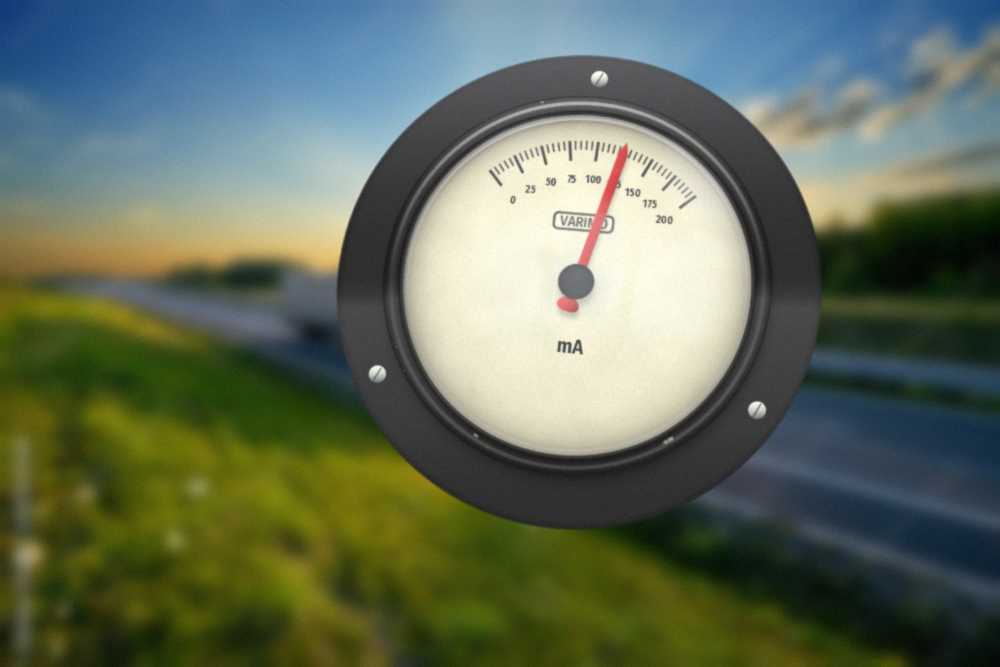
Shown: 125 mA
